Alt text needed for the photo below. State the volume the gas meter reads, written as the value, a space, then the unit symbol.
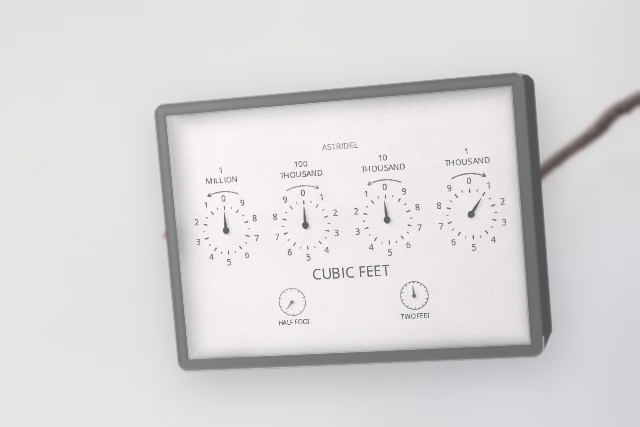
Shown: 100 ft³
